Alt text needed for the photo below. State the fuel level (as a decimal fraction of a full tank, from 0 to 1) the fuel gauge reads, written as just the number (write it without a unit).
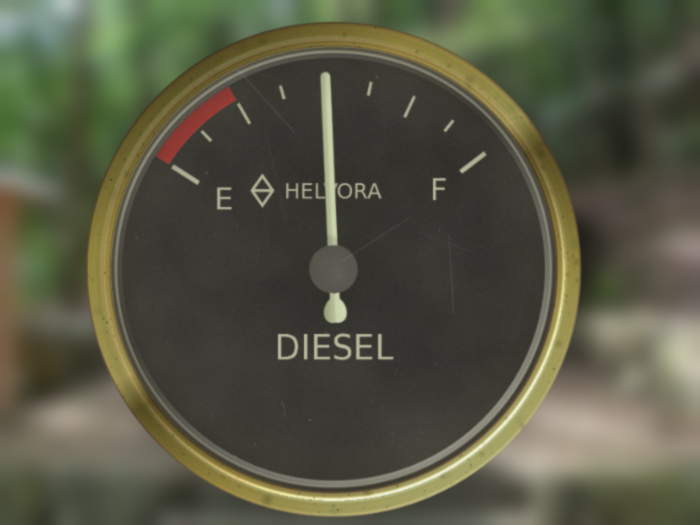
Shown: 0.5
